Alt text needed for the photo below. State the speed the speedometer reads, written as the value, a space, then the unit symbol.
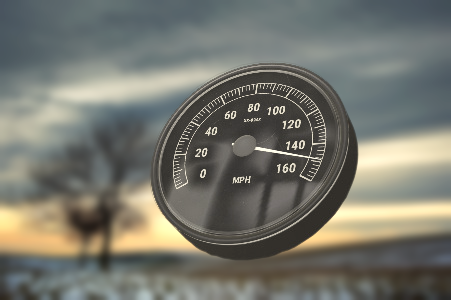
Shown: 150 mph
